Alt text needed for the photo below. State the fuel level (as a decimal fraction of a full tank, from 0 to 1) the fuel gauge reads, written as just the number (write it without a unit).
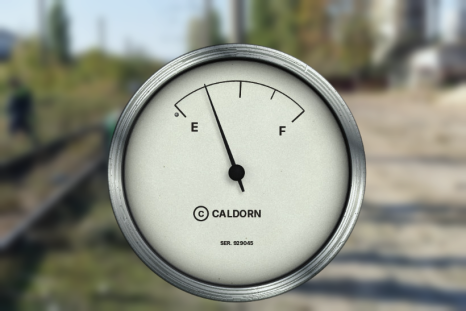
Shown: 0.25
